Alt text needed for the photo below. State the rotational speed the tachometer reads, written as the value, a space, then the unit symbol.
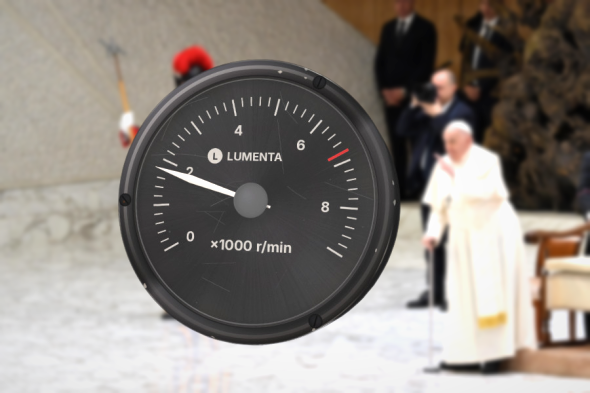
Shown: 1800 rpm
